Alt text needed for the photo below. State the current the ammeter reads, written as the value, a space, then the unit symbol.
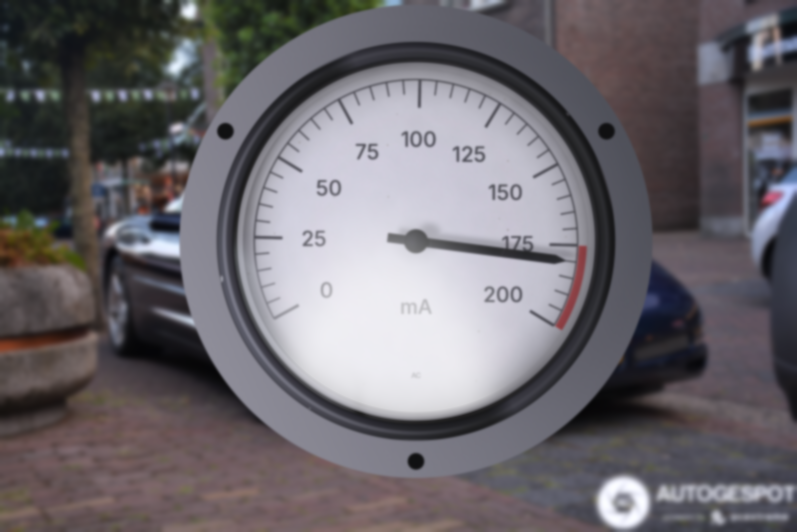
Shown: 180 mA
